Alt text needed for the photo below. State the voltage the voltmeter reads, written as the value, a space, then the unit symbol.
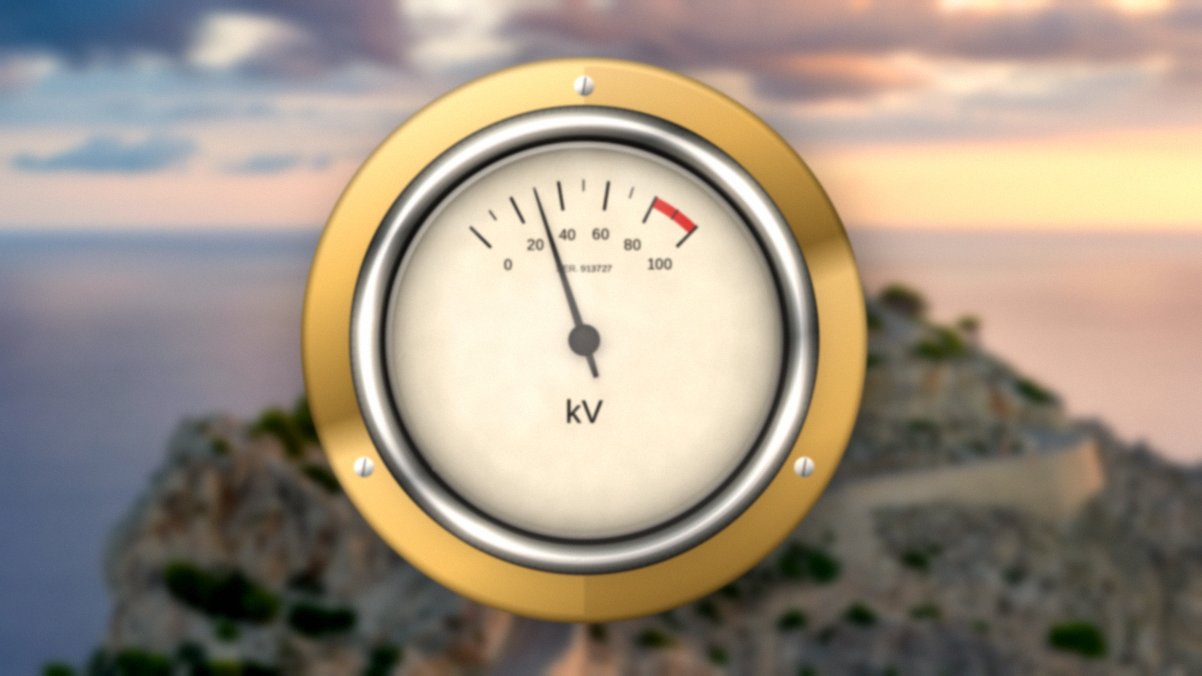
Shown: 30 kV
